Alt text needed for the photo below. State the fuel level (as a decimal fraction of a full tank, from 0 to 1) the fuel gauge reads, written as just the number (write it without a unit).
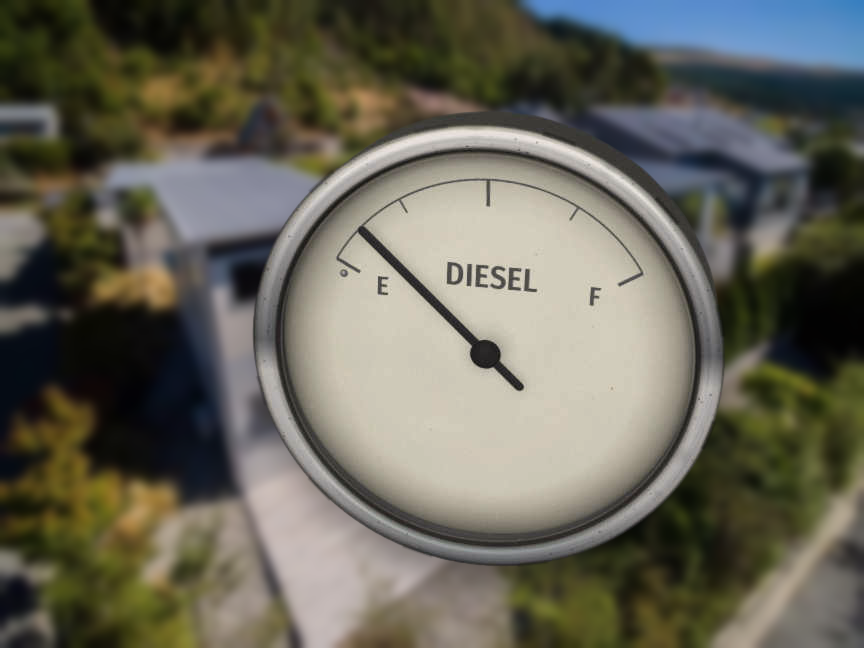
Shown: 0.125
